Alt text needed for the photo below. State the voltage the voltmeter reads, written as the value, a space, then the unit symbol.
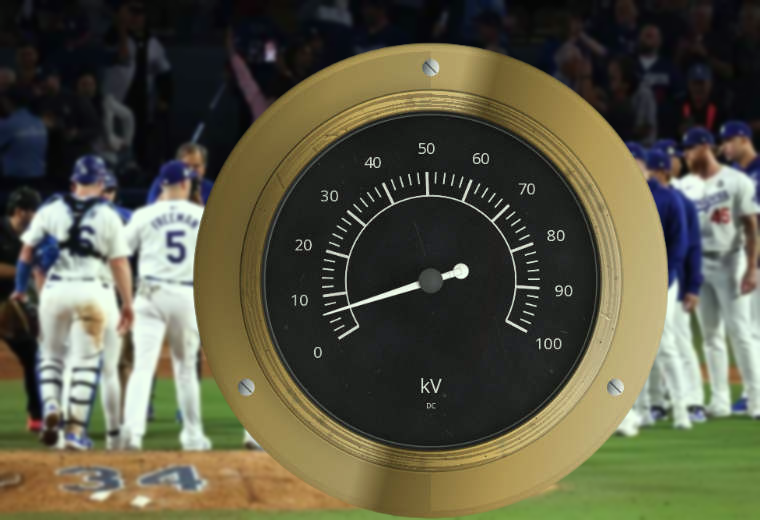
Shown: 6 kV
